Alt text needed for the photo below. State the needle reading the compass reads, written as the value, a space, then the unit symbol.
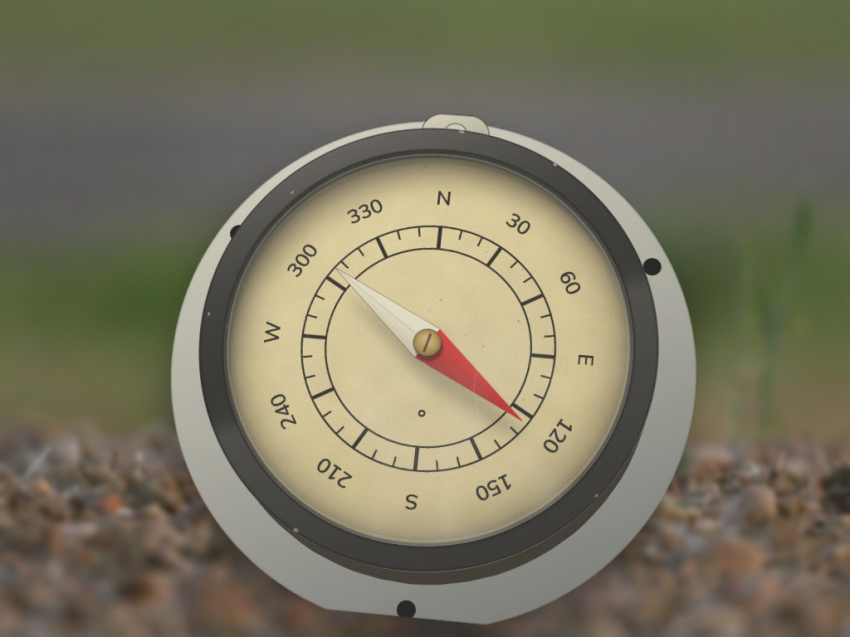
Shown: 125 °
